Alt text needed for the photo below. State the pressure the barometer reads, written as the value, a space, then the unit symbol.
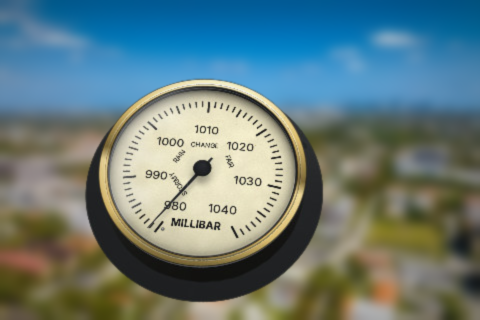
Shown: 981 mbar
